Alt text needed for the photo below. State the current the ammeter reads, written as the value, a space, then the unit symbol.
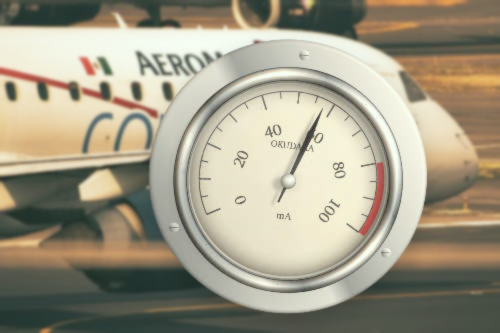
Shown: 57.5 mA
